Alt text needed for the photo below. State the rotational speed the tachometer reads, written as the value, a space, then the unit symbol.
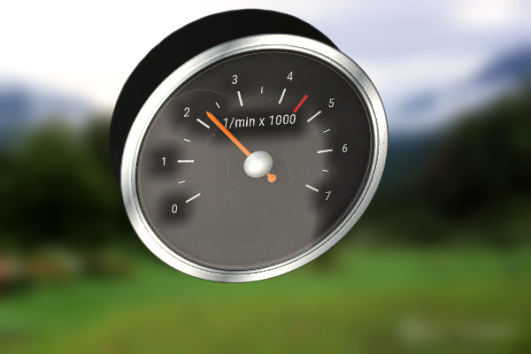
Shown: 2250 rpm
